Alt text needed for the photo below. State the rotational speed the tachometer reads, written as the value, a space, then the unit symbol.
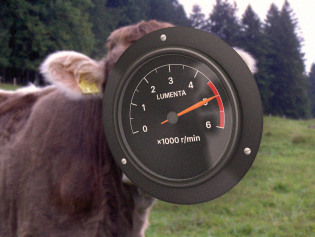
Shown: 5000 rpm
